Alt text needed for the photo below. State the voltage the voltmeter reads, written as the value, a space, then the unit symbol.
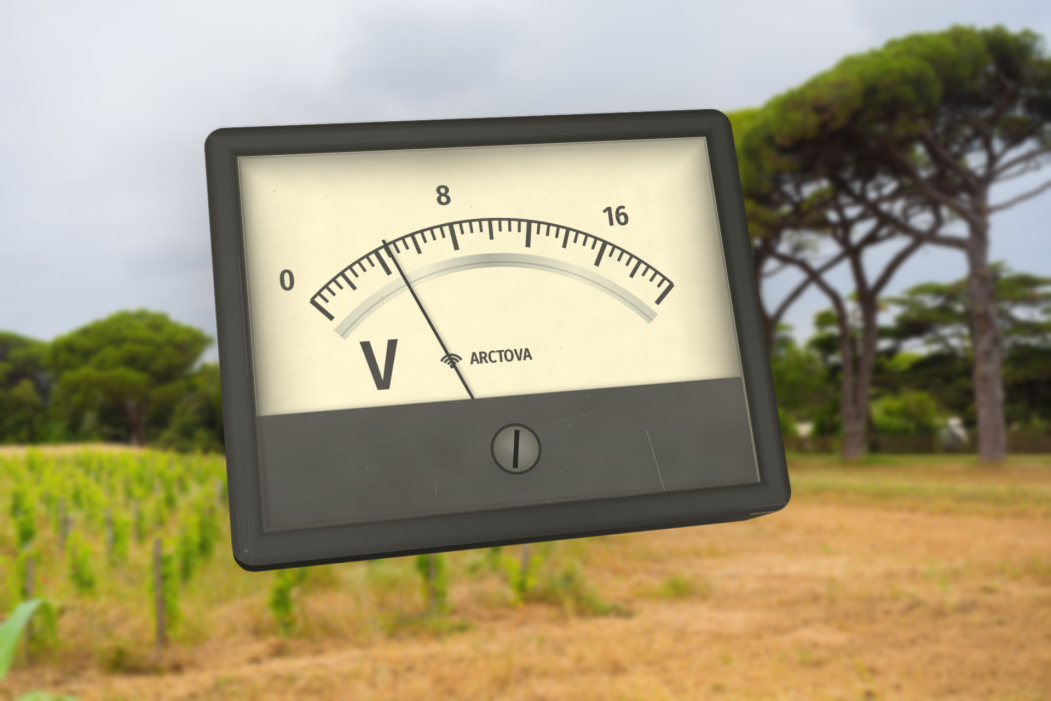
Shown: 4.5 V
